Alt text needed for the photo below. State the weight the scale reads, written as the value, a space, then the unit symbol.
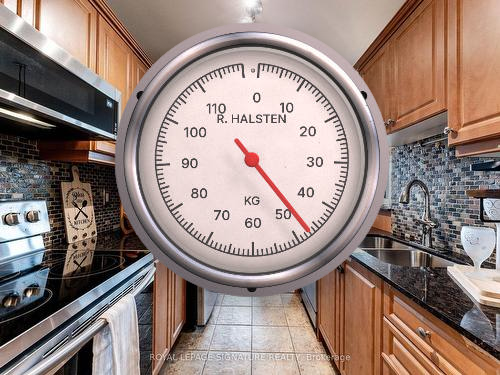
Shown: 47 kg
